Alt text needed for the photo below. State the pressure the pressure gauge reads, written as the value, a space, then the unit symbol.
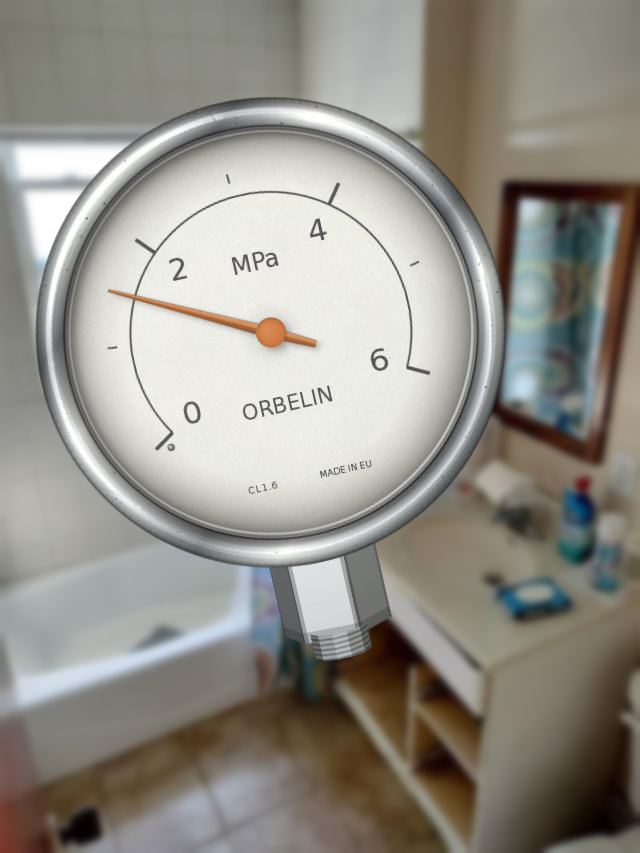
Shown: 1.5 MPa
